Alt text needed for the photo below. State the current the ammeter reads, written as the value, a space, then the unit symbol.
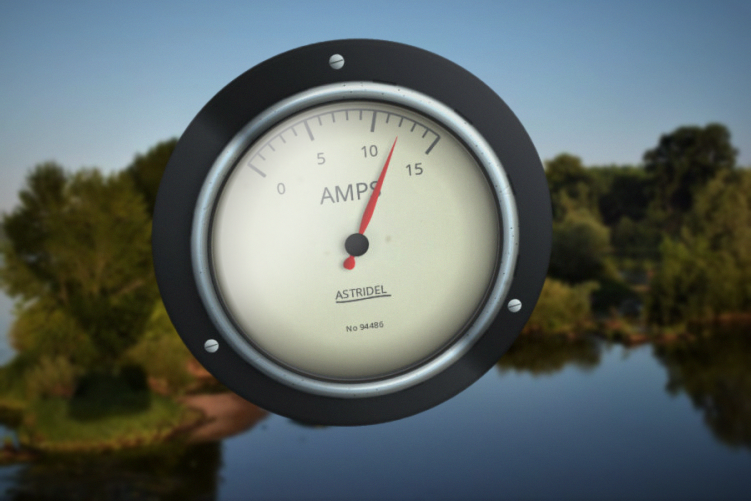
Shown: 12 A
